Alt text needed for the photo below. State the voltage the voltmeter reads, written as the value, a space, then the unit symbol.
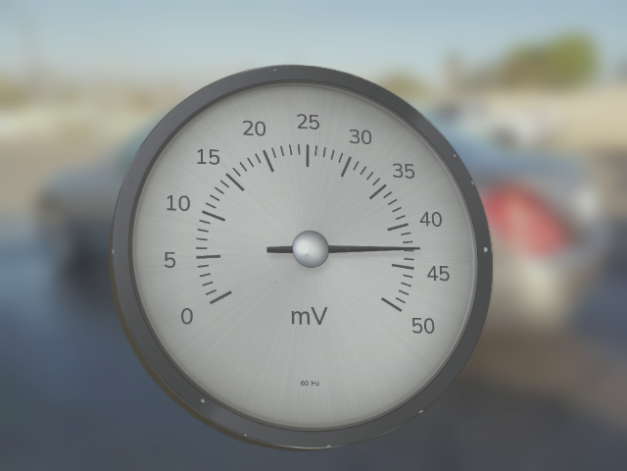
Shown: 43 mV
